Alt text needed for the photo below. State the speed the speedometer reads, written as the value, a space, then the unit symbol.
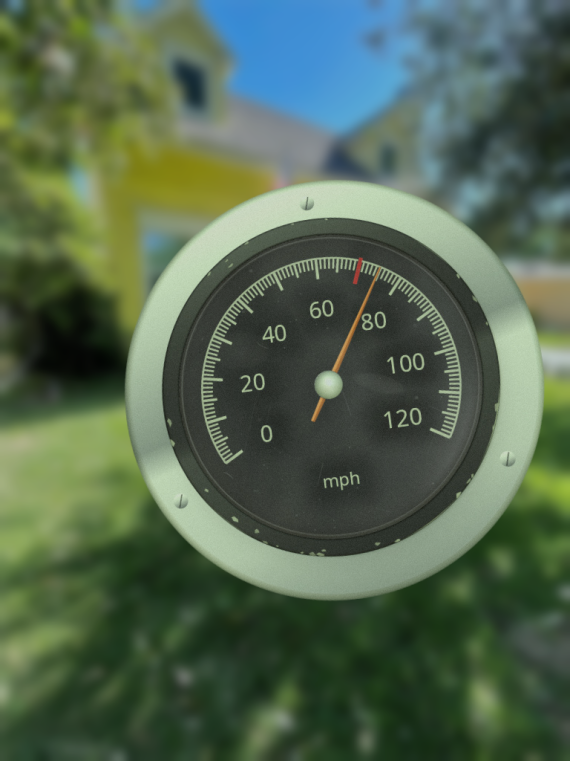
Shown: 75 mph
